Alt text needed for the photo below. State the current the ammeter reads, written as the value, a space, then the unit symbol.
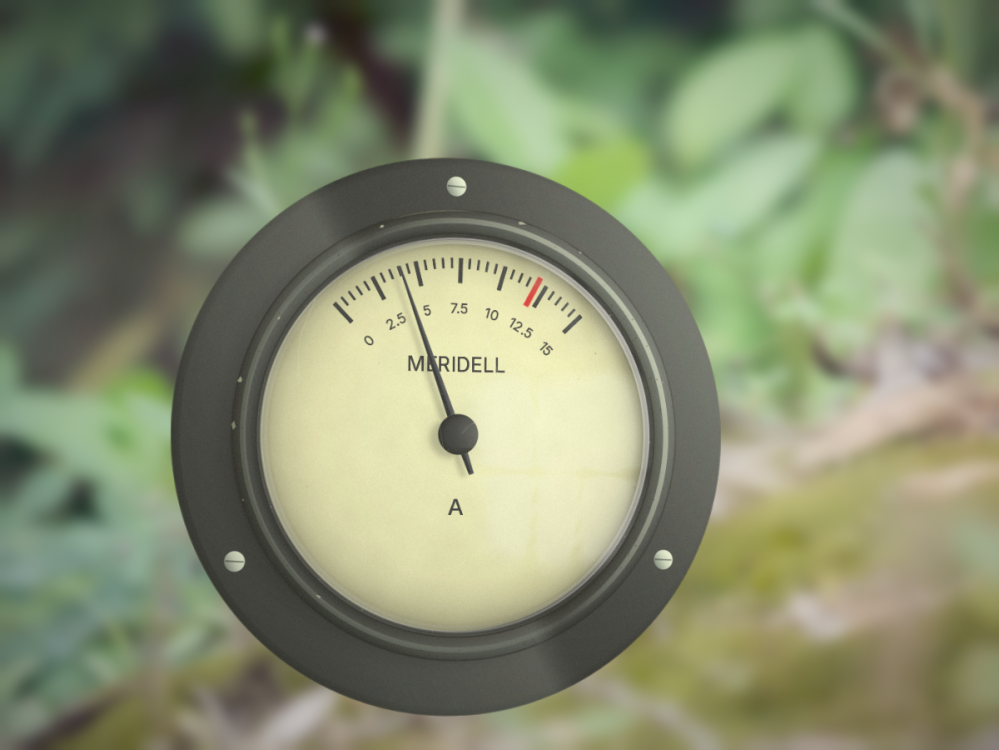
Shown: 4 A
